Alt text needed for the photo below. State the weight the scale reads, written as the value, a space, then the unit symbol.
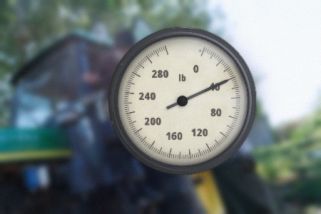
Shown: 40 lb
